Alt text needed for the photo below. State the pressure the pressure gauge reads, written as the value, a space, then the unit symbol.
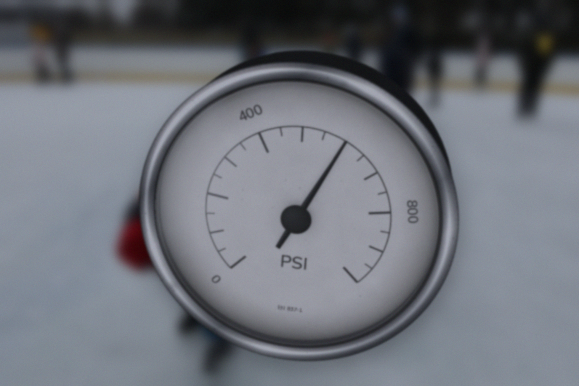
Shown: 600 psi
